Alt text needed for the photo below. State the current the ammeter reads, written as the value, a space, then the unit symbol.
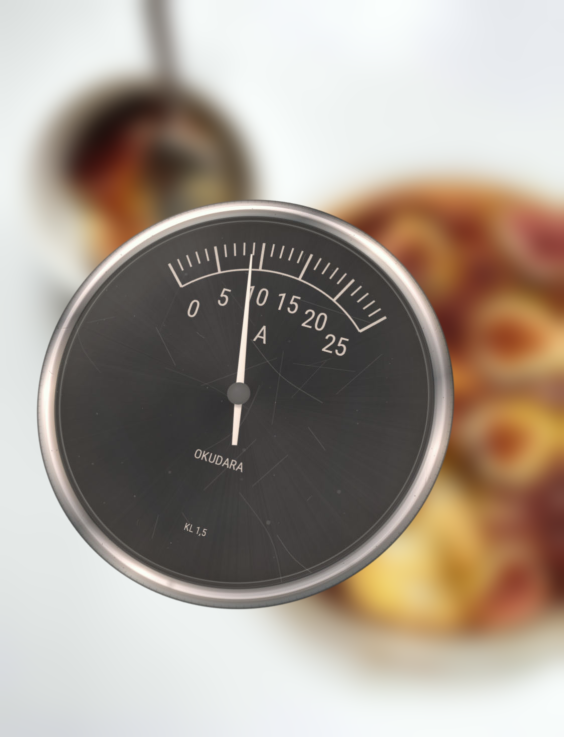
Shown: 9 A
